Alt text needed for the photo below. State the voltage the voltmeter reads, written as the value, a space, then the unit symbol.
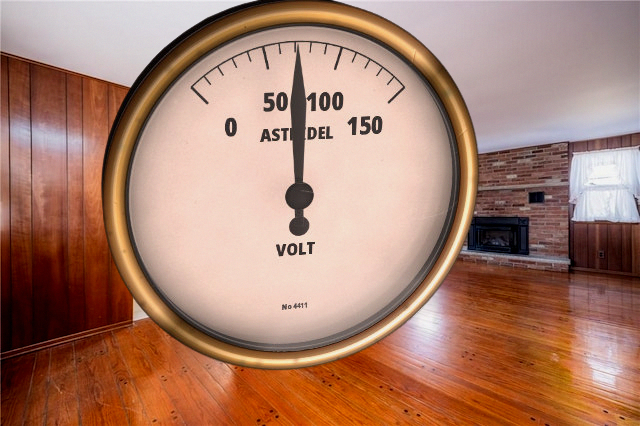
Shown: 70 V
